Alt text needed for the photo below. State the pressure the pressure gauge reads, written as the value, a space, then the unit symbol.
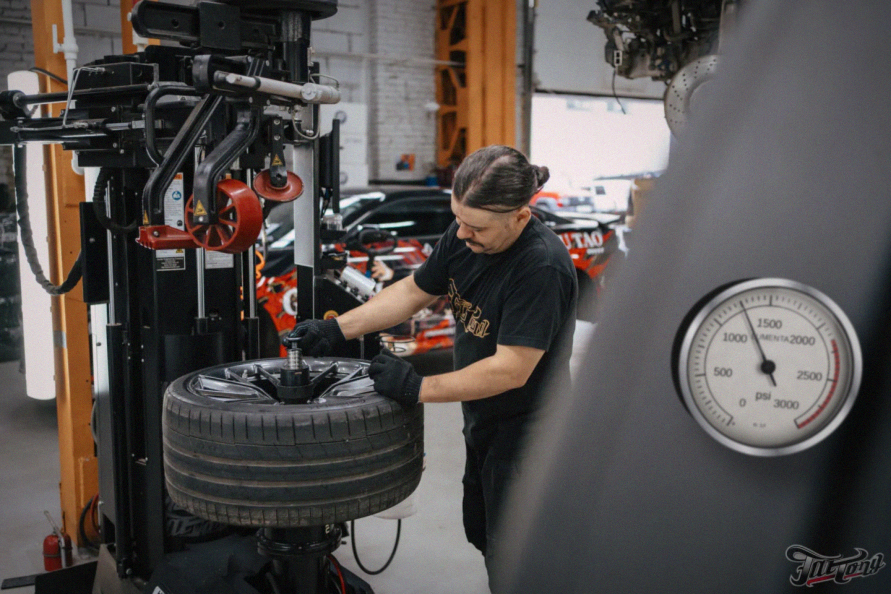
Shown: 1250 psi
